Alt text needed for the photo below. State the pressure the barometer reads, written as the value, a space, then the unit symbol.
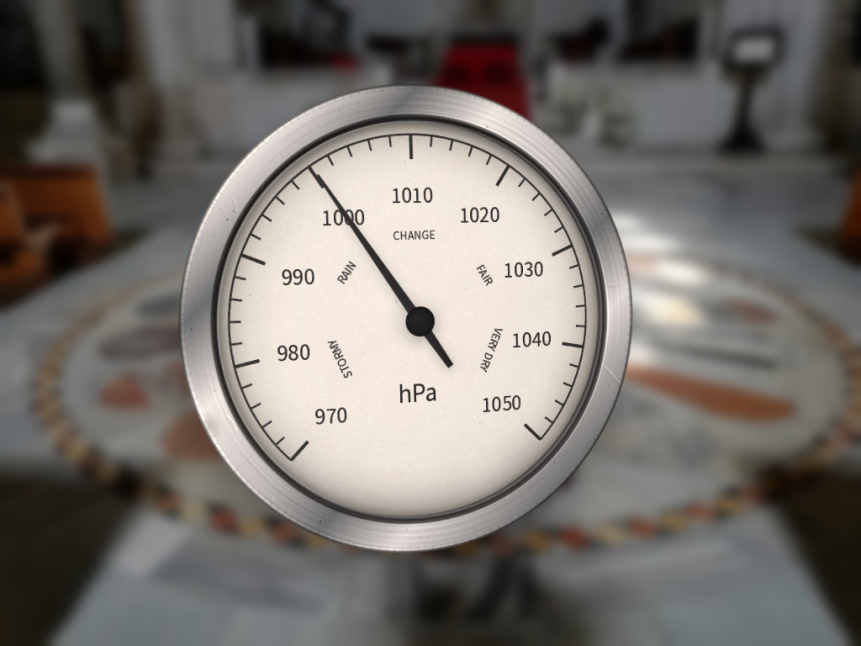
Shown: 1000 hPa
